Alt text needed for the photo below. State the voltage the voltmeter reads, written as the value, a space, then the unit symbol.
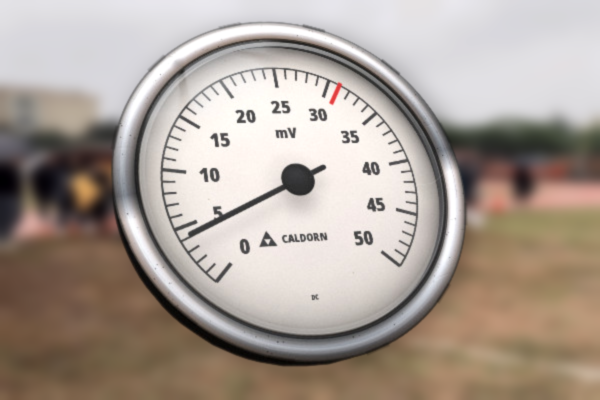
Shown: 4 mV
